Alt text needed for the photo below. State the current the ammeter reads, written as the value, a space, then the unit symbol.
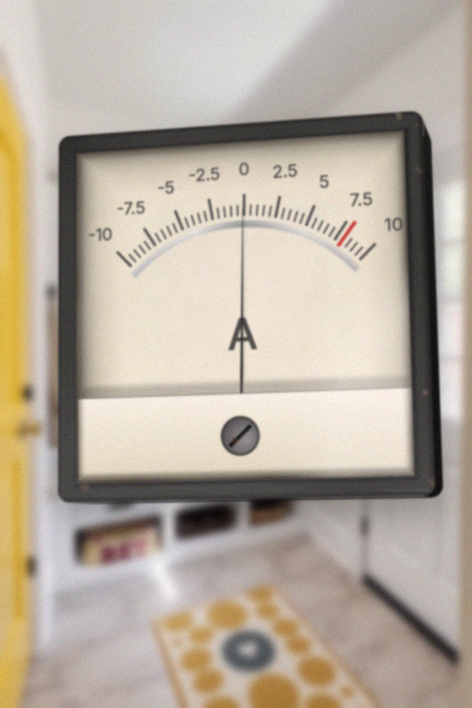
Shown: 0 A
